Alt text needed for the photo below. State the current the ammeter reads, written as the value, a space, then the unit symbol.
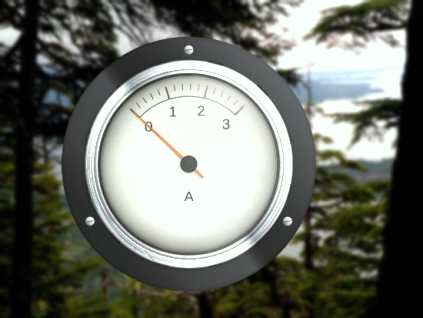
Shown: 0 A
